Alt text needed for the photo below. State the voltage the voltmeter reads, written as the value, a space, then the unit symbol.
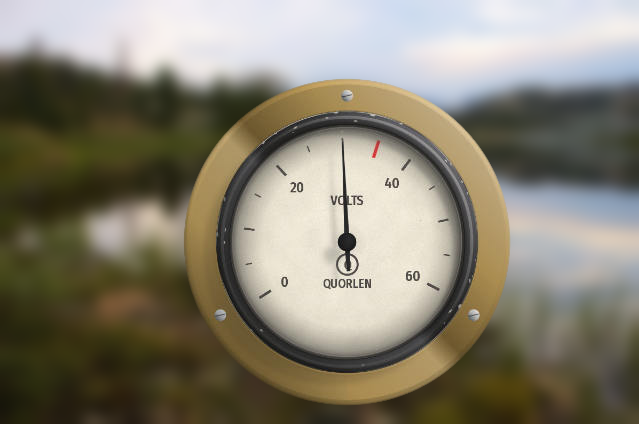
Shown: 30 V
